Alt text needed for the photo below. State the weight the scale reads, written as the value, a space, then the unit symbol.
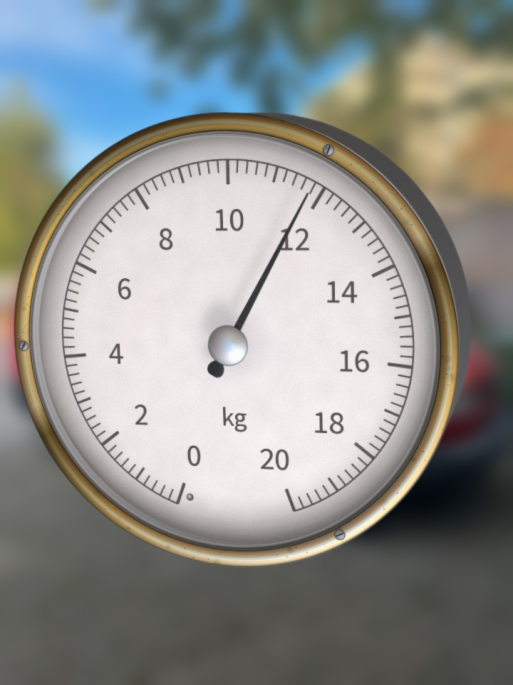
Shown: 11.8 kg
